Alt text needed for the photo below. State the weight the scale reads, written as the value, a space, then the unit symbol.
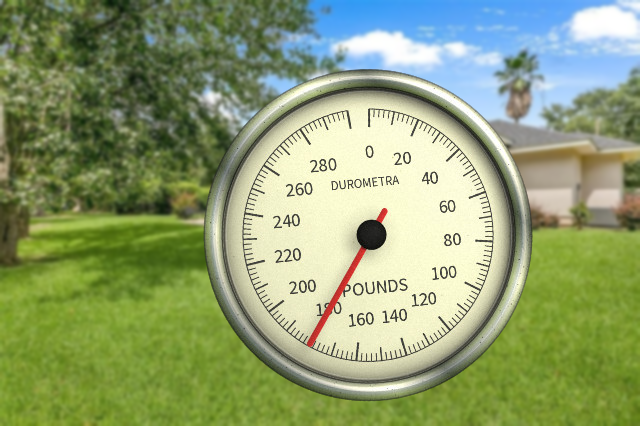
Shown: 180 lb
